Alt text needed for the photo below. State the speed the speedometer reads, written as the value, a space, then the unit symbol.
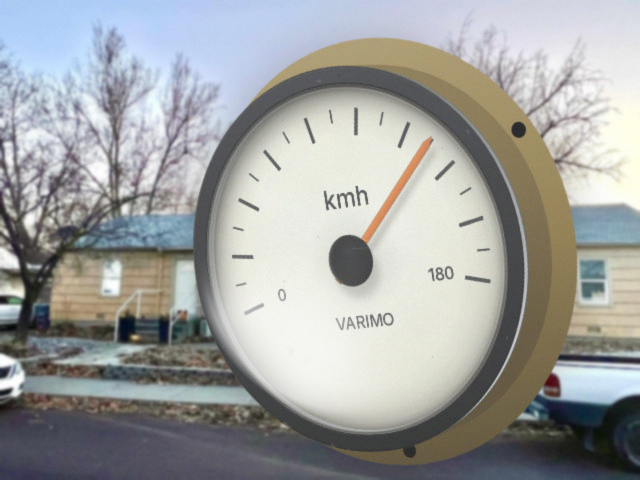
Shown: 130 km/h
